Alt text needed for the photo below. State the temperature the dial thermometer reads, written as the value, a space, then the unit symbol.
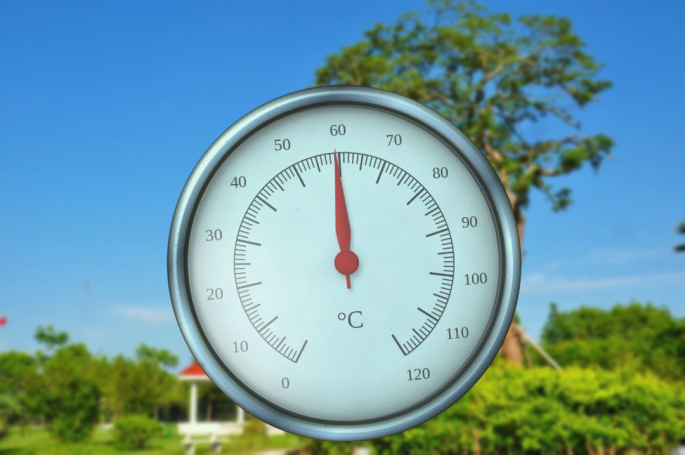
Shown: 59 °C
